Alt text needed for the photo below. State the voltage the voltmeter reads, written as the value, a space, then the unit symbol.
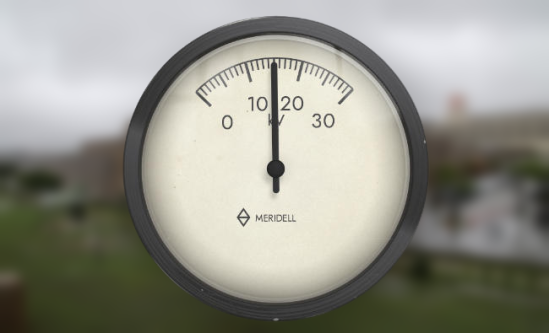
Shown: 15 kV
